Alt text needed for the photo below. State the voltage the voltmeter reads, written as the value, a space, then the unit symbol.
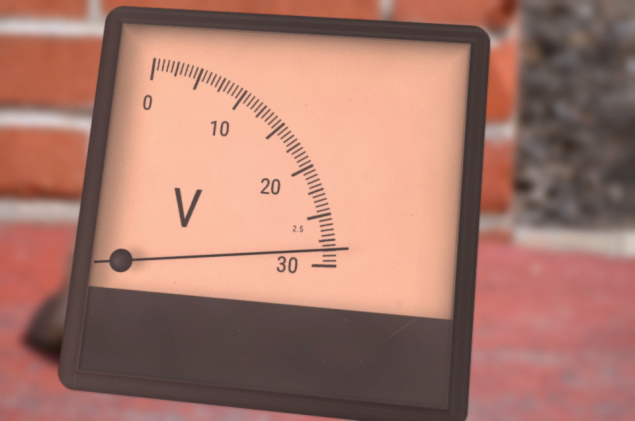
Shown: 28.5 V
